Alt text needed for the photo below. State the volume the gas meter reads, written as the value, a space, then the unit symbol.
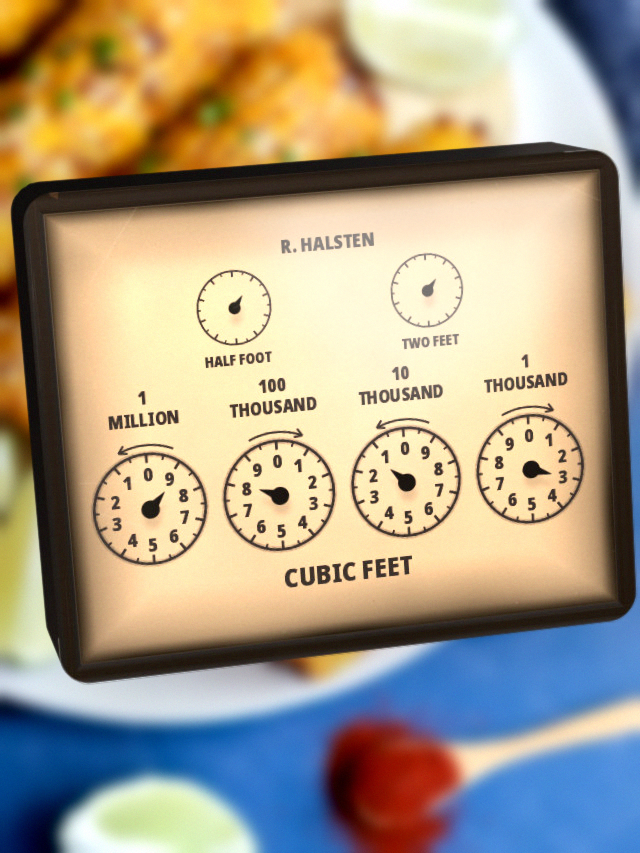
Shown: 881300 ft³
